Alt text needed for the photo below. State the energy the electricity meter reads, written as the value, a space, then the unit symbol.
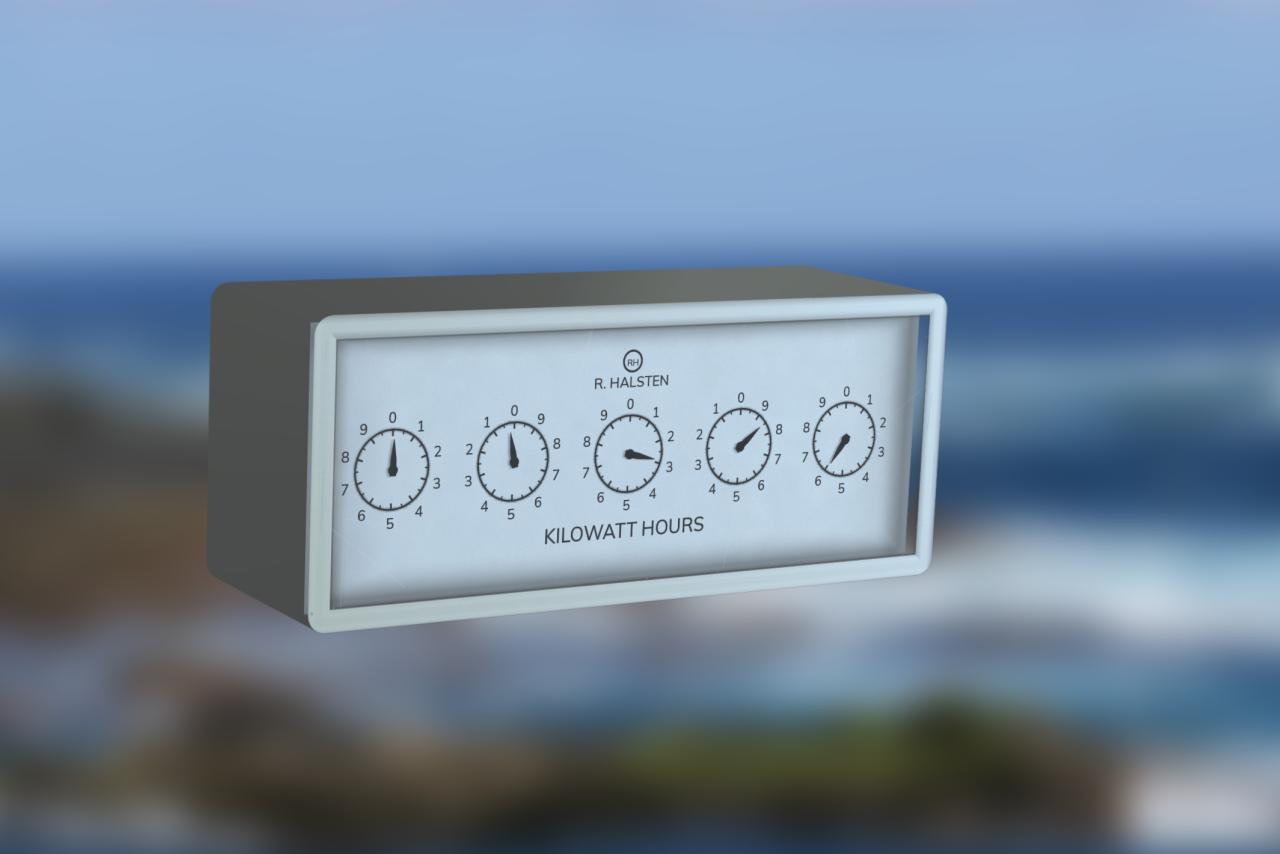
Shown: 286 kWh
